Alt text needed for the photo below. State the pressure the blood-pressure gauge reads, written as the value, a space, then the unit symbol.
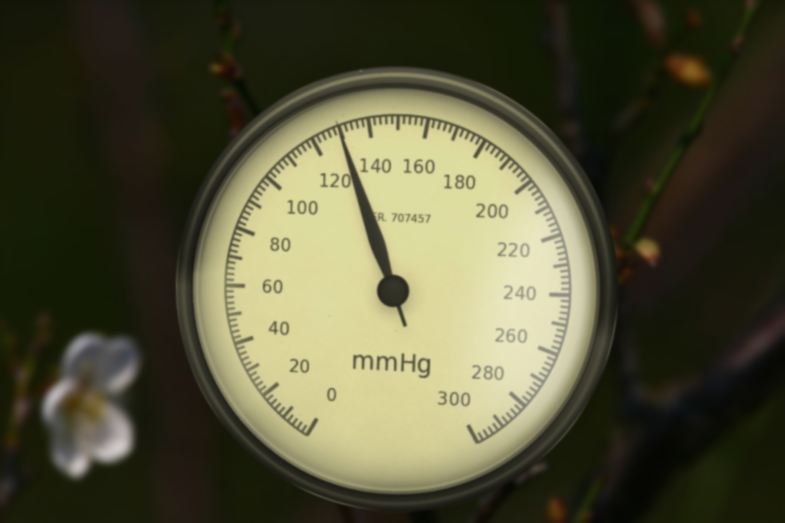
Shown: 130 mmHg
